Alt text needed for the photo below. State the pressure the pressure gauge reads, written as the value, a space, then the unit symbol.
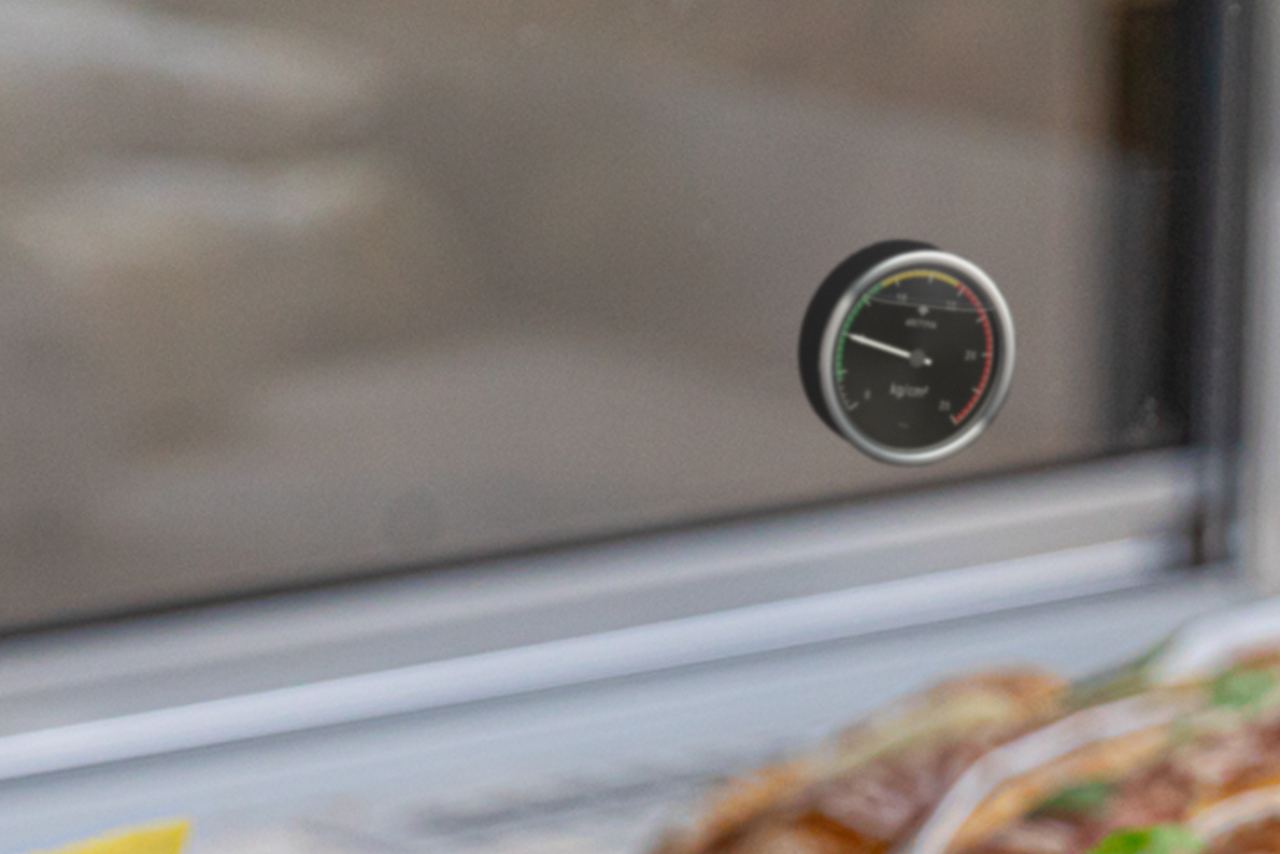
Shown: 5 kg/cm²
